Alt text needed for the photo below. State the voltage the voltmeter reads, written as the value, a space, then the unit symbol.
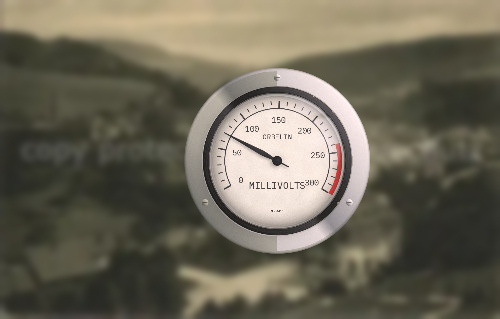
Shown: 70 mV
